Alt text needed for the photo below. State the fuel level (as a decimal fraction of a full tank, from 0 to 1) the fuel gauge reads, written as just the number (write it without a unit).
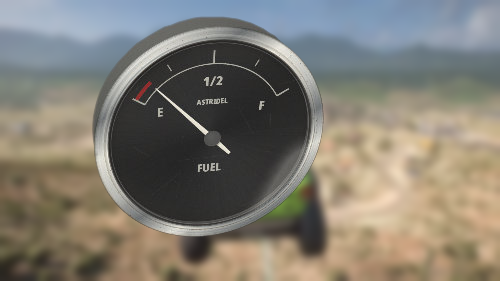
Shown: 0.125
